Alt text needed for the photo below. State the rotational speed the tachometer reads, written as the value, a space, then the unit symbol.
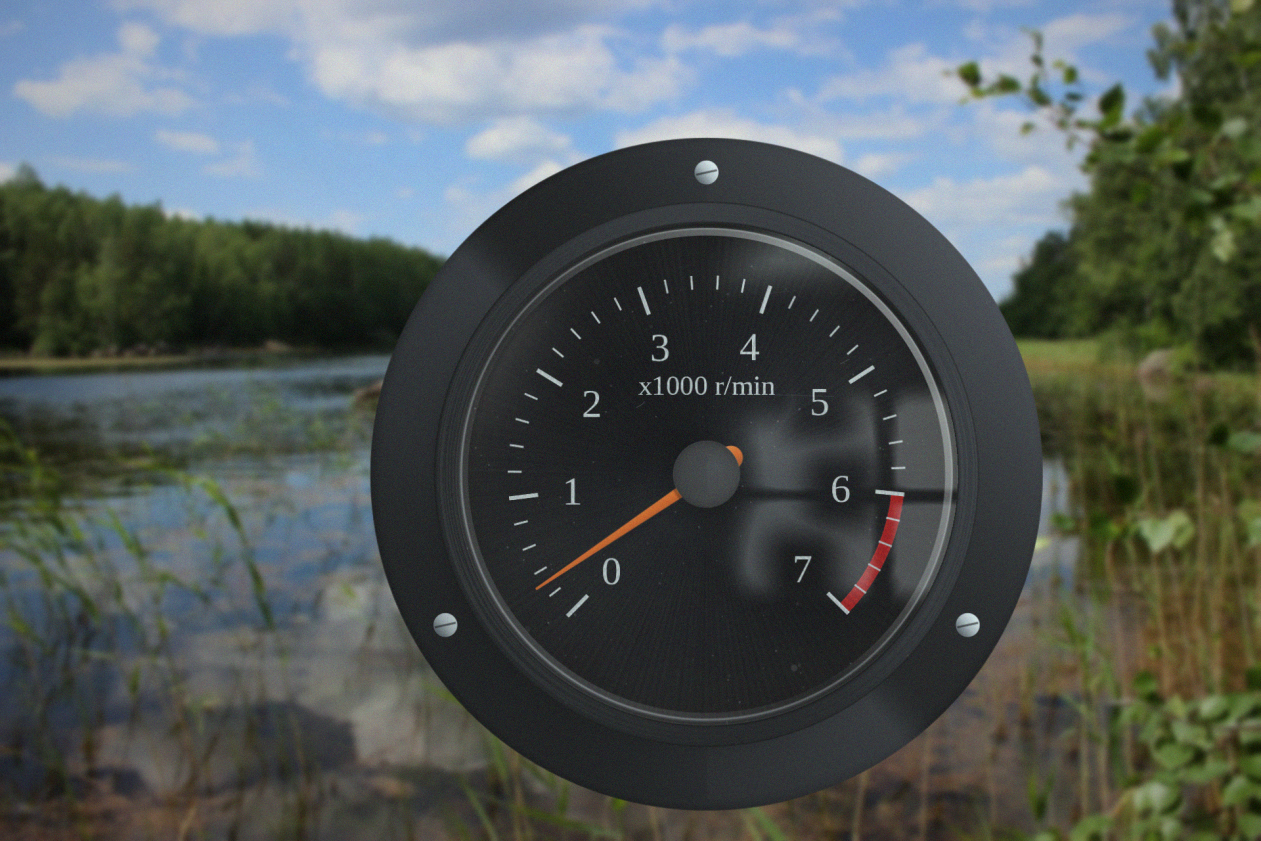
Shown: 300 rpm
